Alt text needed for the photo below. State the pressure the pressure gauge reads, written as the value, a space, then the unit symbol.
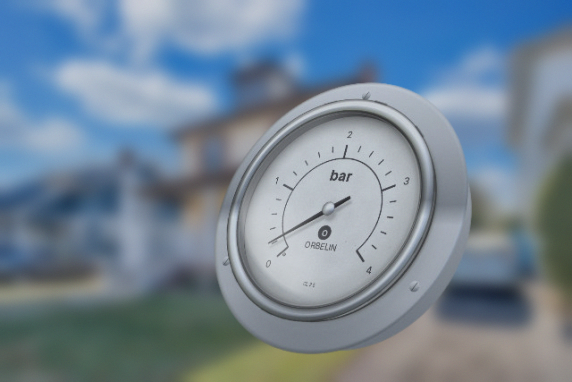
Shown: 0.2 bar
